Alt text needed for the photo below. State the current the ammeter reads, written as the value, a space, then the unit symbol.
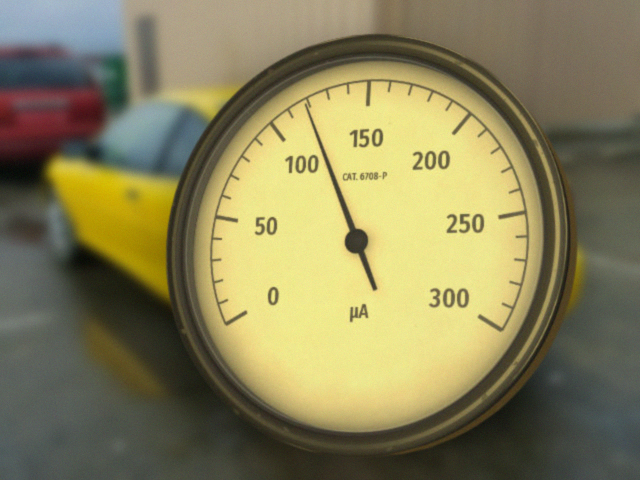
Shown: 120 µA
